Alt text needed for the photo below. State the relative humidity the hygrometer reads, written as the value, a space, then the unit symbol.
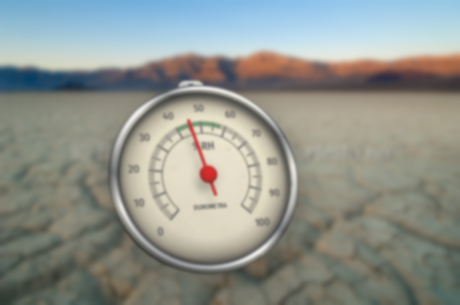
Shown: 45 %
